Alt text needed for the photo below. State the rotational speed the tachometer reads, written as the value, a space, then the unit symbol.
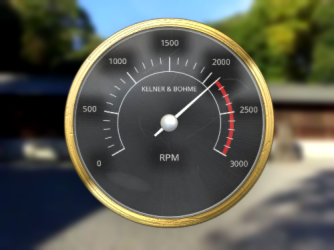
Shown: 2100 rpm
